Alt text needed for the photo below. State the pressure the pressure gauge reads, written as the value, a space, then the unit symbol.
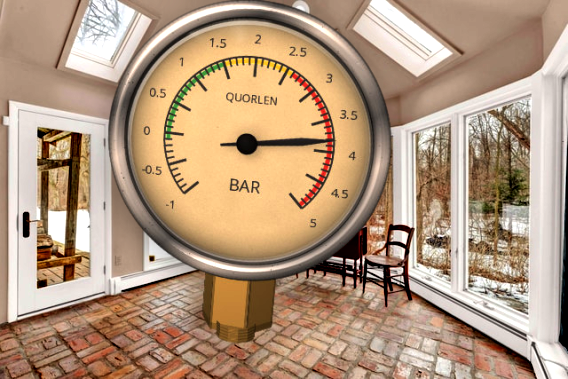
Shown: 3.8 bar
